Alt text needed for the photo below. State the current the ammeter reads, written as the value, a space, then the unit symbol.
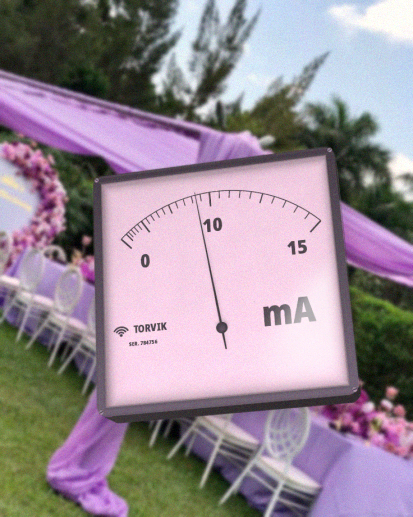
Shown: 9.25 mA
